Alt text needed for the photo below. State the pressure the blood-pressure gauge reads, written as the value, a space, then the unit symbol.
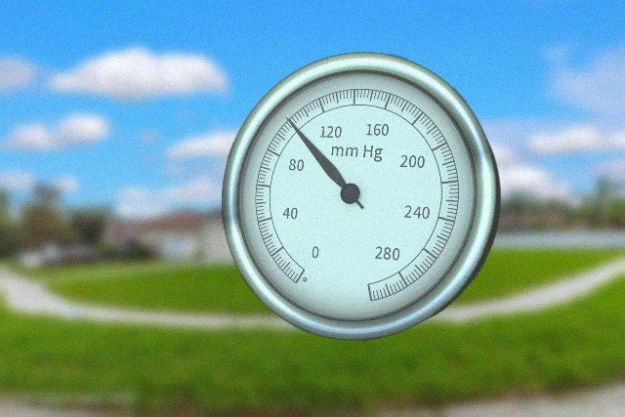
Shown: 100 mmHg
